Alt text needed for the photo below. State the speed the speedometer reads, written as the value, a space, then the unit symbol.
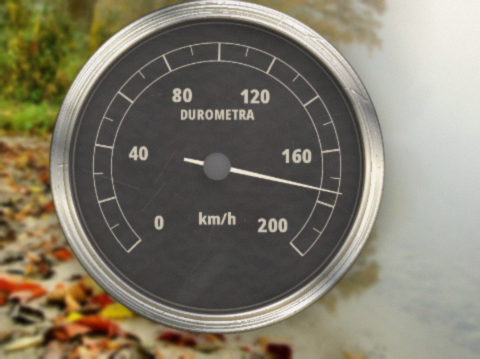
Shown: 175 km/h
